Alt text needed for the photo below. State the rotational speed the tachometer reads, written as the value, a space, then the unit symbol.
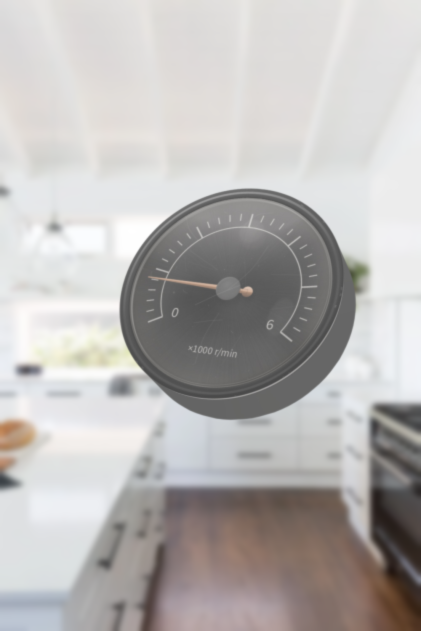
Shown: 800 rpm
